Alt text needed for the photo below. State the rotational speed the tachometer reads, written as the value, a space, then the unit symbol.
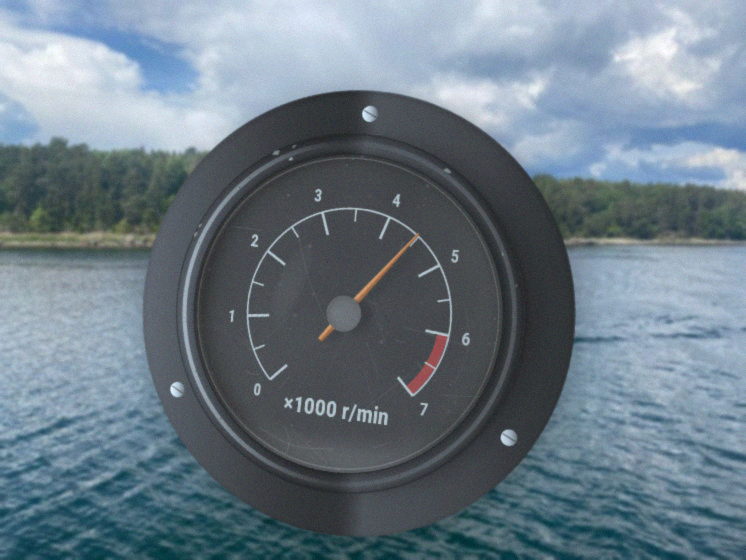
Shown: 4500 rpm
